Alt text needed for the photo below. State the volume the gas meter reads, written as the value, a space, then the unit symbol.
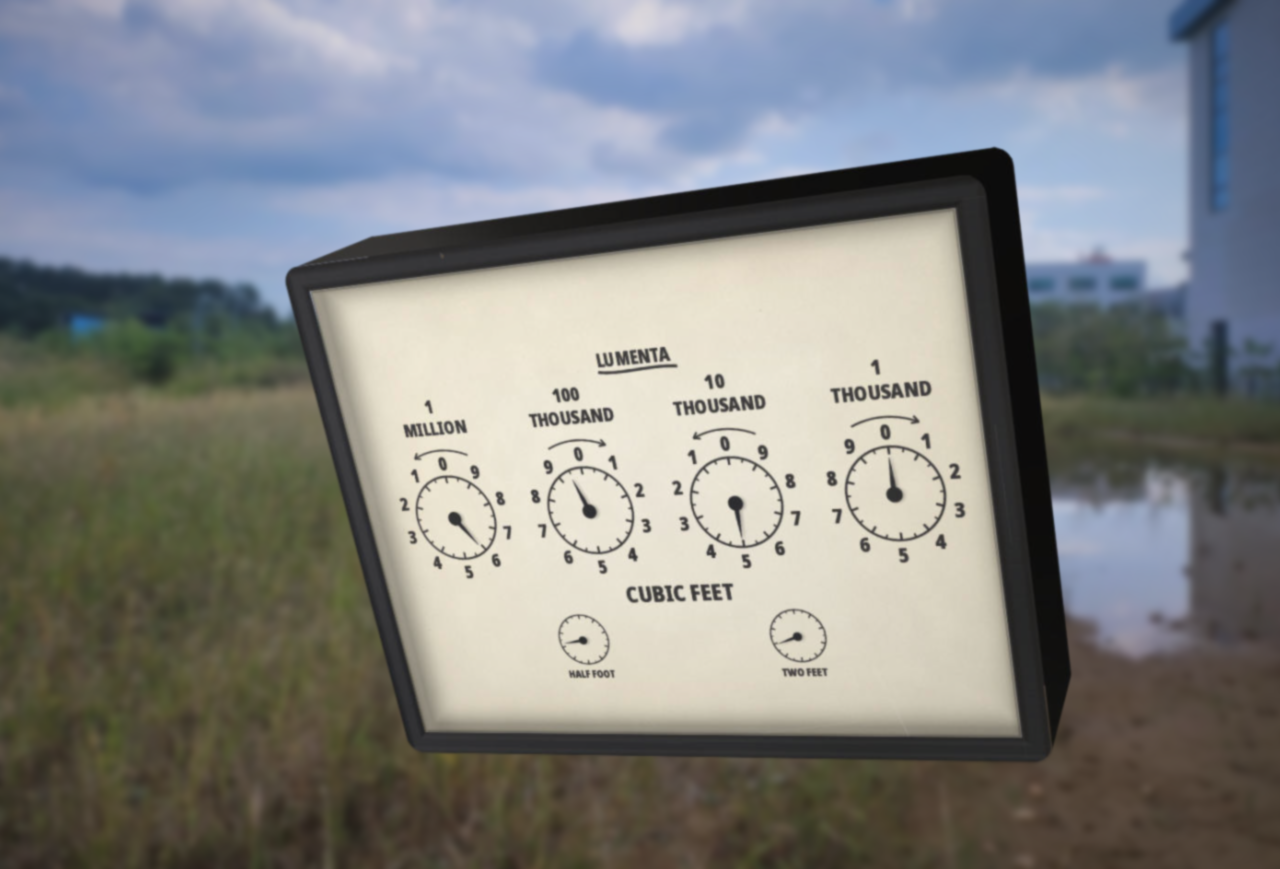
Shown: 595000 ft³
